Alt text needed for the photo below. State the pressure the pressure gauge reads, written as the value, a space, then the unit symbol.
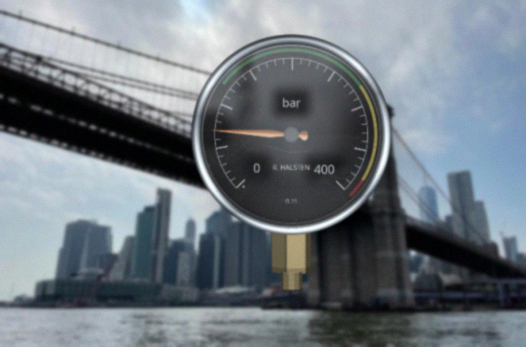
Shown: 70 bar
